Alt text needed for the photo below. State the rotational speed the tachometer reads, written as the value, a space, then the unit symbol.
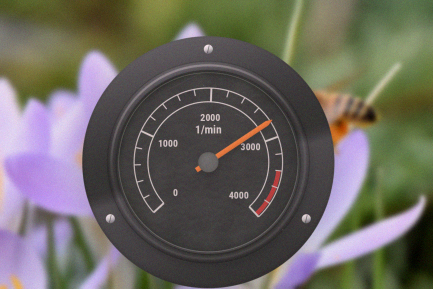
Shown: 2800 rpm
